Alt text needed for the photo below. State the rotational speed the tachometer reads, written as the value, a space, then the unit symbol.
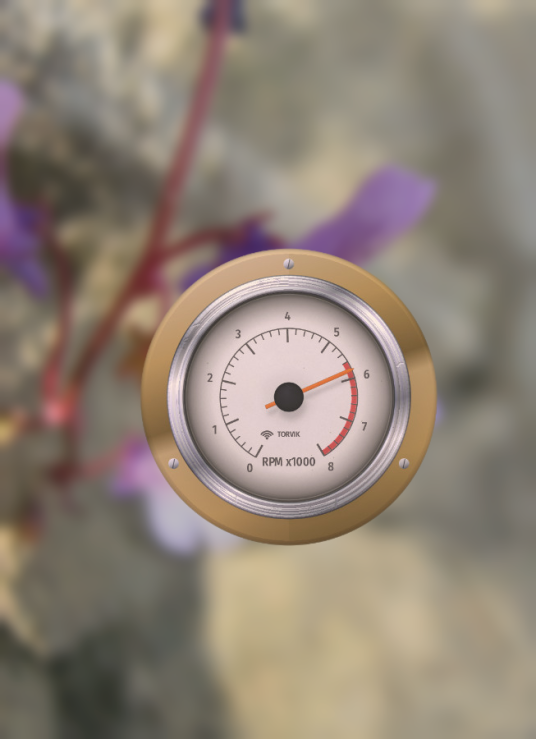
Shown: 5800 rpm
